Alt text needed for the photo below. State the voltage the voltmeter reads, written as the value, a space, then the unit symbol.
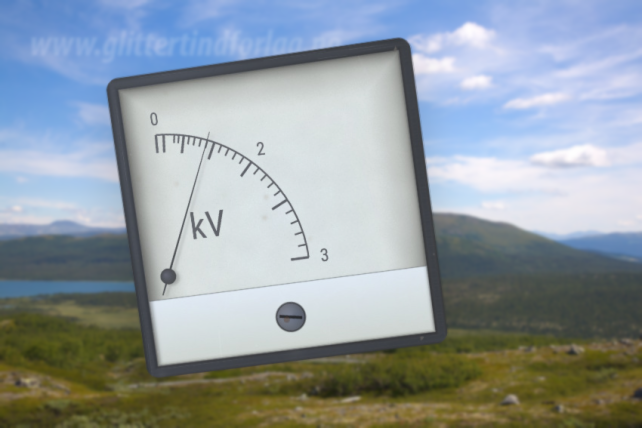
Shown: 1.4 kV
